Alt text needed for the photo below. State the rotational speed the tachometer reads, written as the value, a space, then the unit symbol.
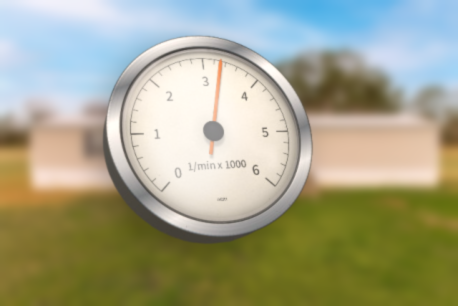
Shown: 3300 rpm
